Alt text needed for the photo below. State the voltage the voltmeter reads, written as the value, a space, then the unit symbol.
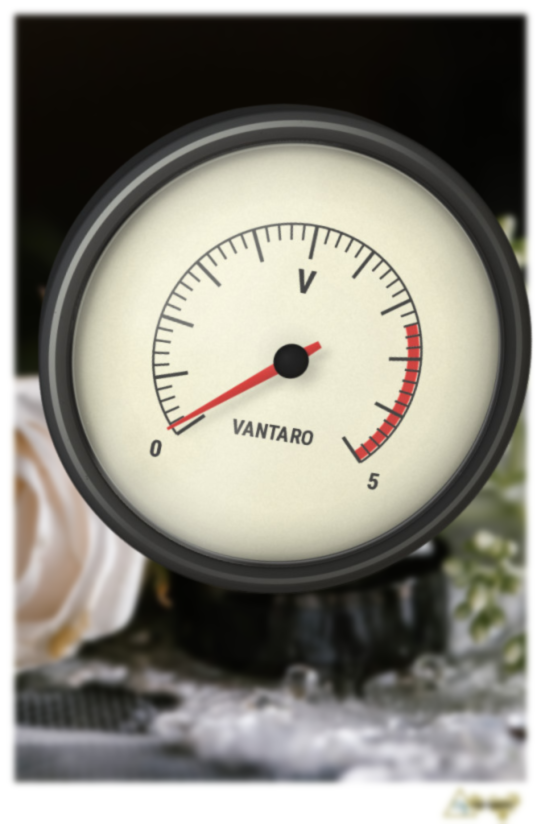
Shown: 0.1 V
